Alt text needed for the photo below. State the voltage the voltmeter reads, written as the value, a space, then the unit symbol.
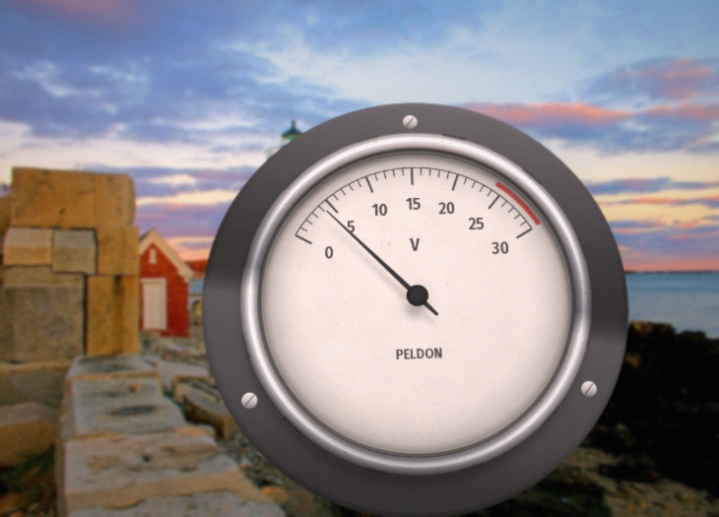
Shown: 4 V
